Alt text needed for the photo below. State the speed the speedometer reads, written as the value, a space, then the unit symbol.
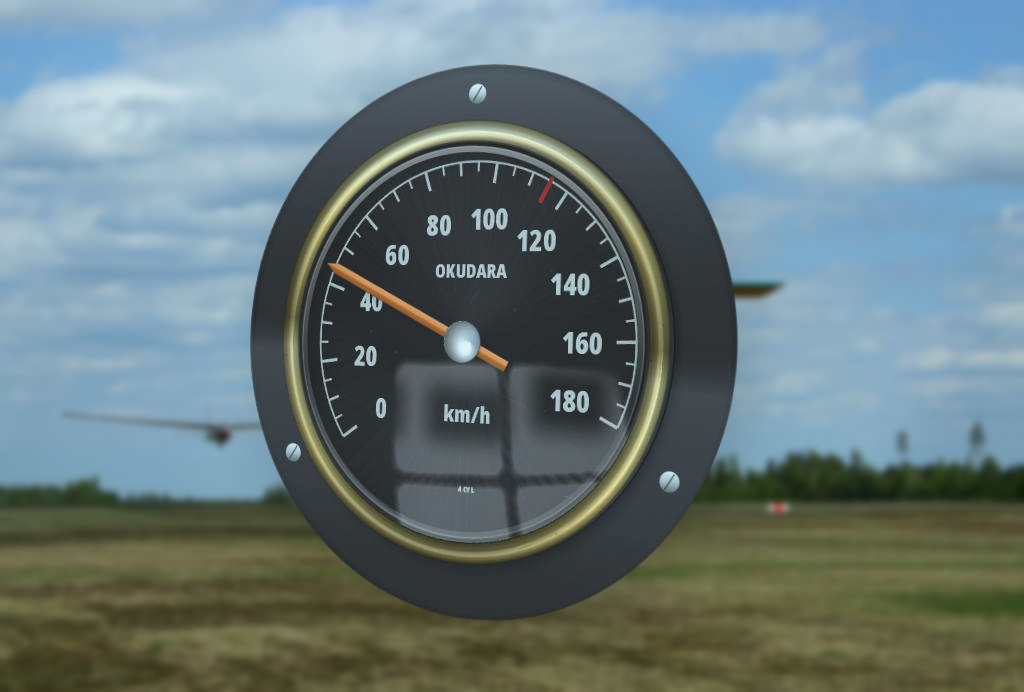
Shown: 45 km/h
